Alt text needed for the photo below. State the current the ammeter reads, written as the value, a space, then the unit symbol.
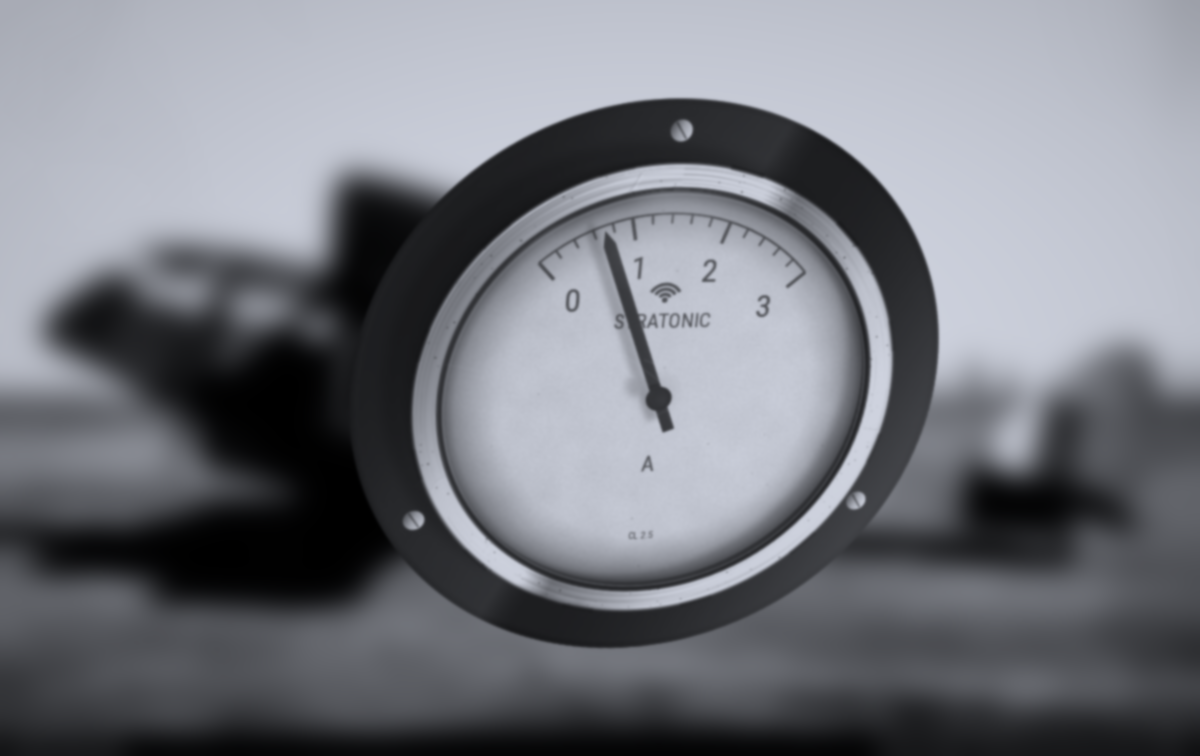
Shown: 0.7 A
